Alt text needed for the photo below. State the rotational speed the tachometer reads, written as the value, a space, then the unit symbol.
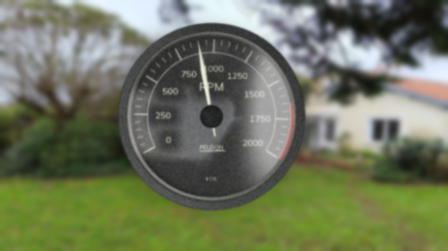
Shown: 900 rpm
